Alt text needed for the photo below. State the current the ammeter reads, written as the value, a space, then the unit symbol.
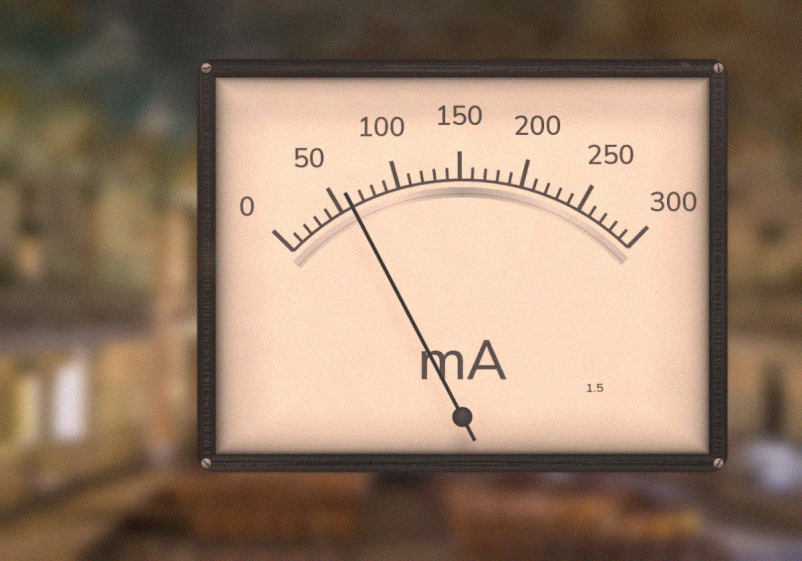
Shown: 60 mA
